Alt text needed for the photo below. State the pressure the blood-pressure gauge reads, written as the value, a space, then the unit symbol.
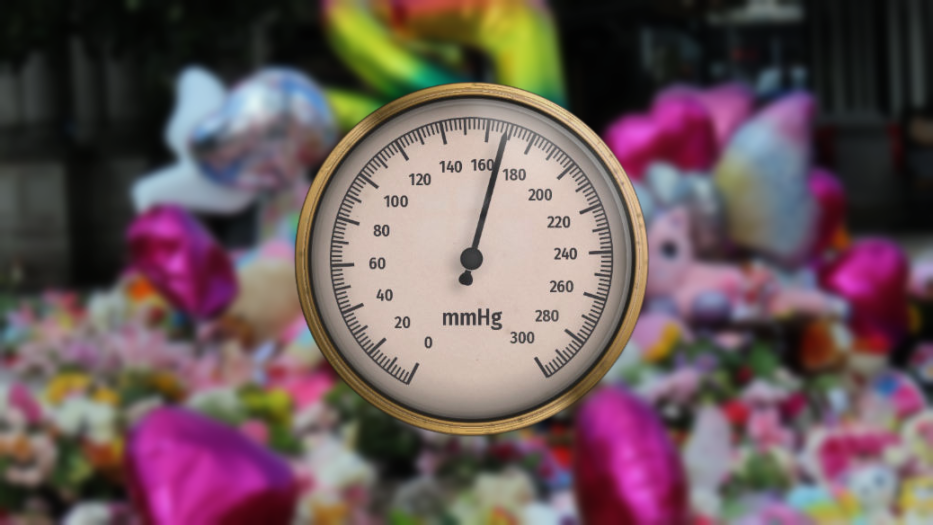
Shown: 168 mmHg
